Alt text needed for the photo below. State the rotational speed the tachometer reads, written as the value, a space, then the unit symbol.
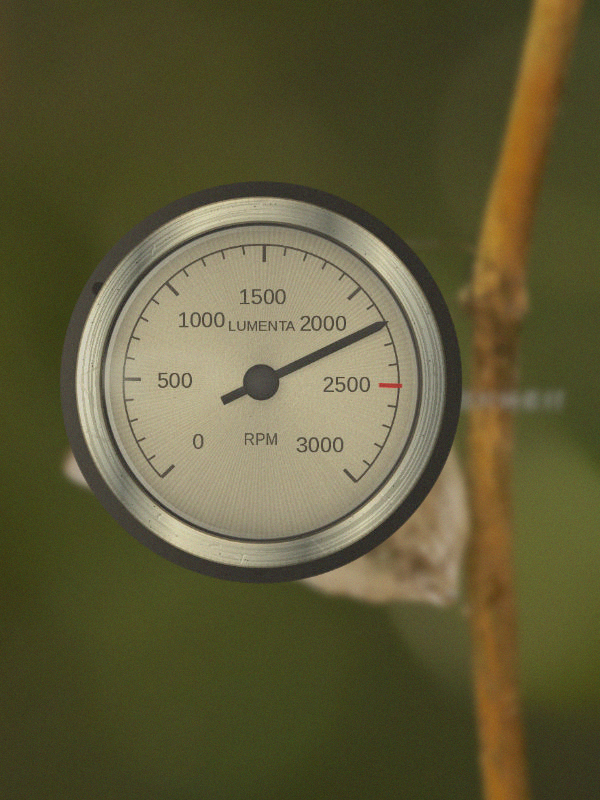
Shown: 2200 rpm
